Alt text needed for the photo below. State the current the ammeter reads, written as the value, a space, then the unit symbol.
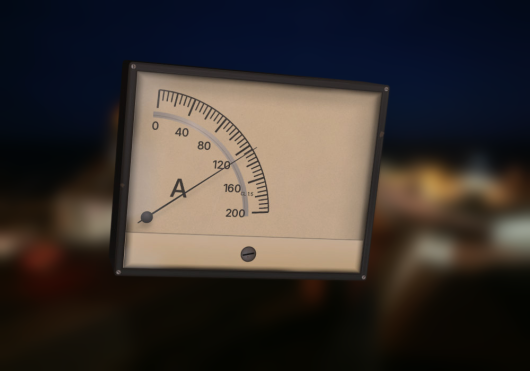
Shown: 125 A
